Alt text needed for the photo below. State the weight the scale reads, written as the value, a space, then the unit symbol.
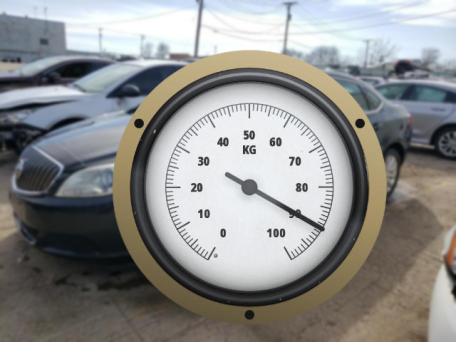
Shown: 90 kg
